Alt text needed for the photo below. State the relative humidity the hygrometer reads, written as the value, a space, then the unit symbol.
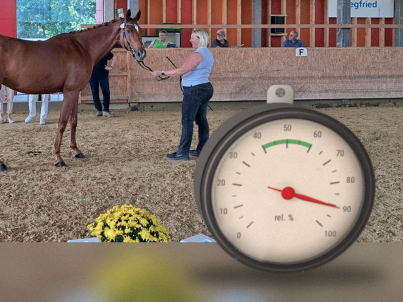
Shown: 90 %
